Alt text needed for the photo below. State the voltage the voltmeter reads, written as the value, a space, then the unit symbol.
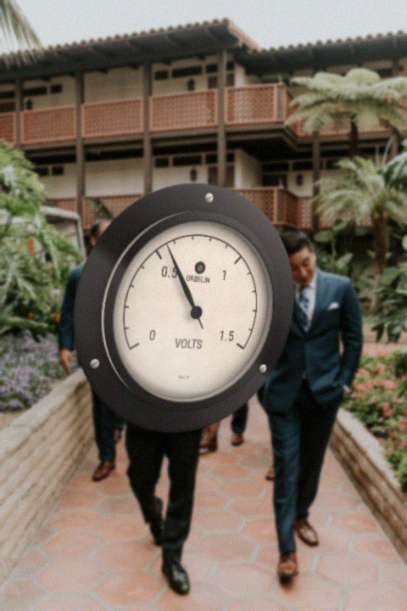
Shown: 0.55 V
